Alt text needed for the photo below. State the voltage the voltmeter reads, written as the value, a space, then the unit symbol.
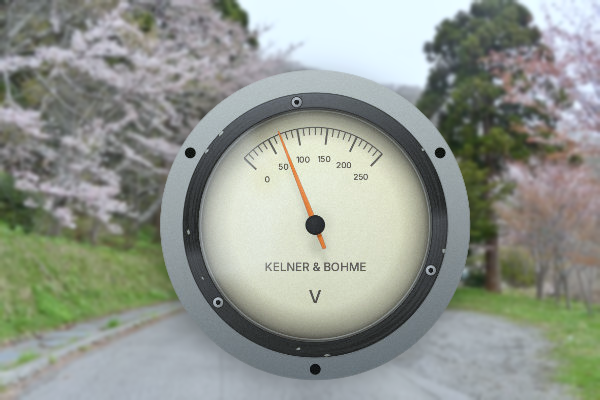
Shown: 70 V
